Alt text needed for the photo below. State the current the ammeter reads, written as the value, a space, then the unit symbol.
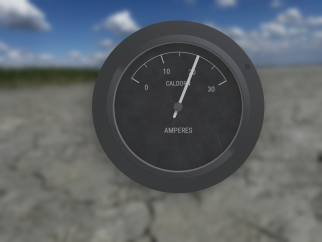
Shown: 20 A
